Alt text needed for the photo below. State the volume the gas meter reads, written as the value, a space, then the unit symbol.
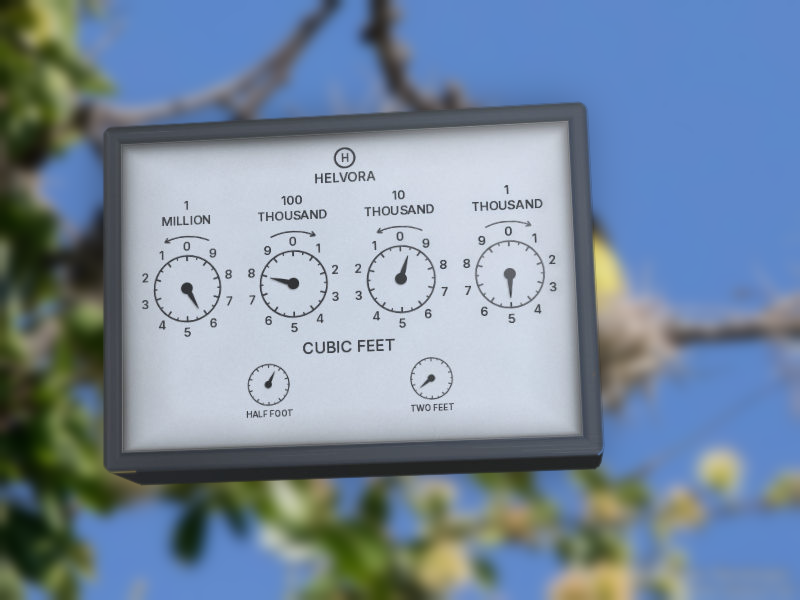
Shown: 579500 ft³
